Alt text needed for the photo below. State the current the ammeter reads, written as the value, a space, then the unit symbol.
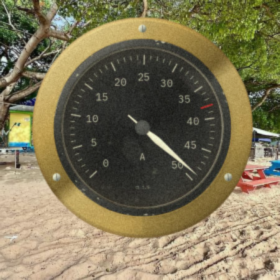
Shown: 49 A
